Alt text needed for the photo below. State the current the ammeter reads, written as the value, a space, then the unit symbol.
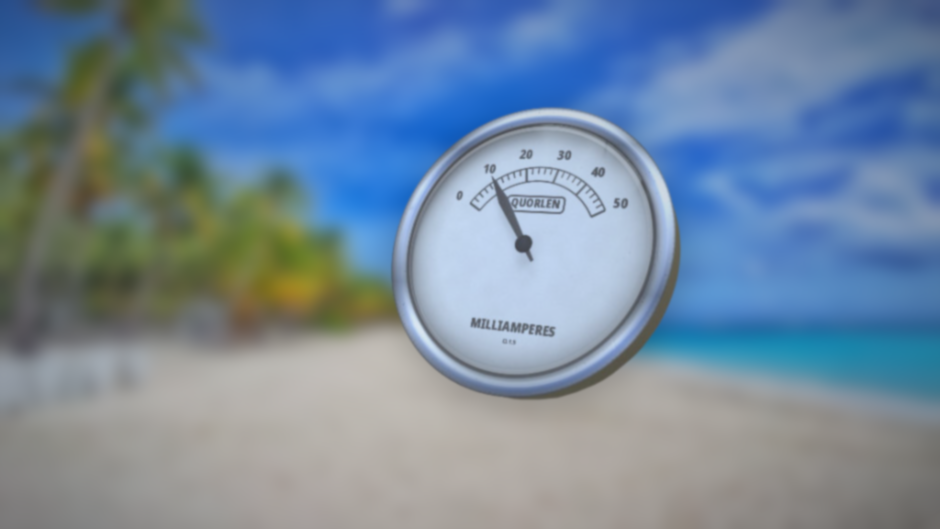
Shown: 10 mA
